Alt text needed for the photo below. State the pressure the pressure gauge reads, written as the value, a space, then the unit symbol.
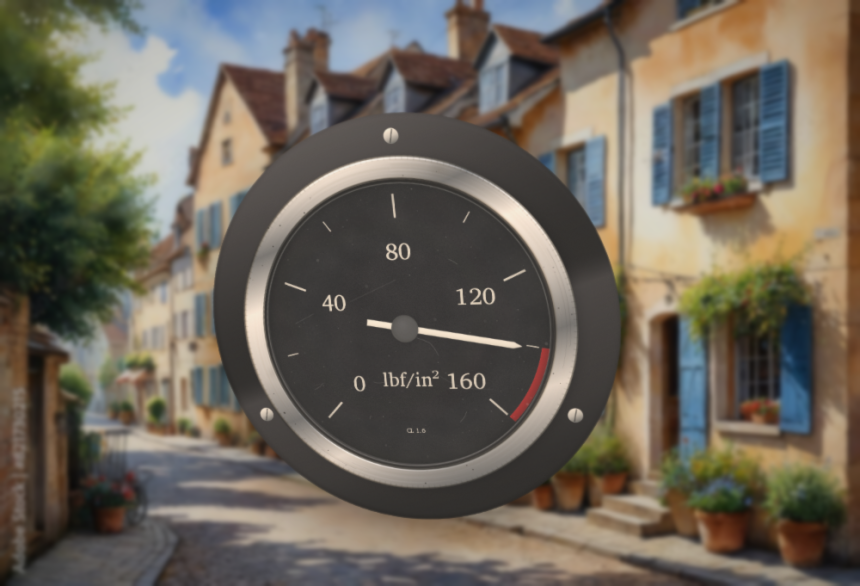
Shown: 140 psi
